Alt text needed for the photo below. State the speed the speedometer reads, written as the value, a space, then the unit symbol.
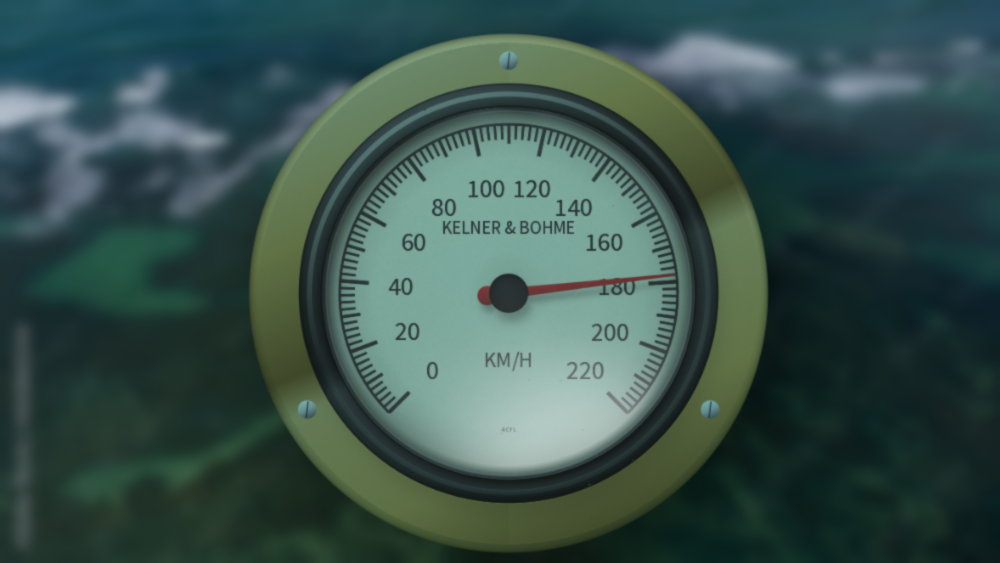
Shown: 178 km/h
